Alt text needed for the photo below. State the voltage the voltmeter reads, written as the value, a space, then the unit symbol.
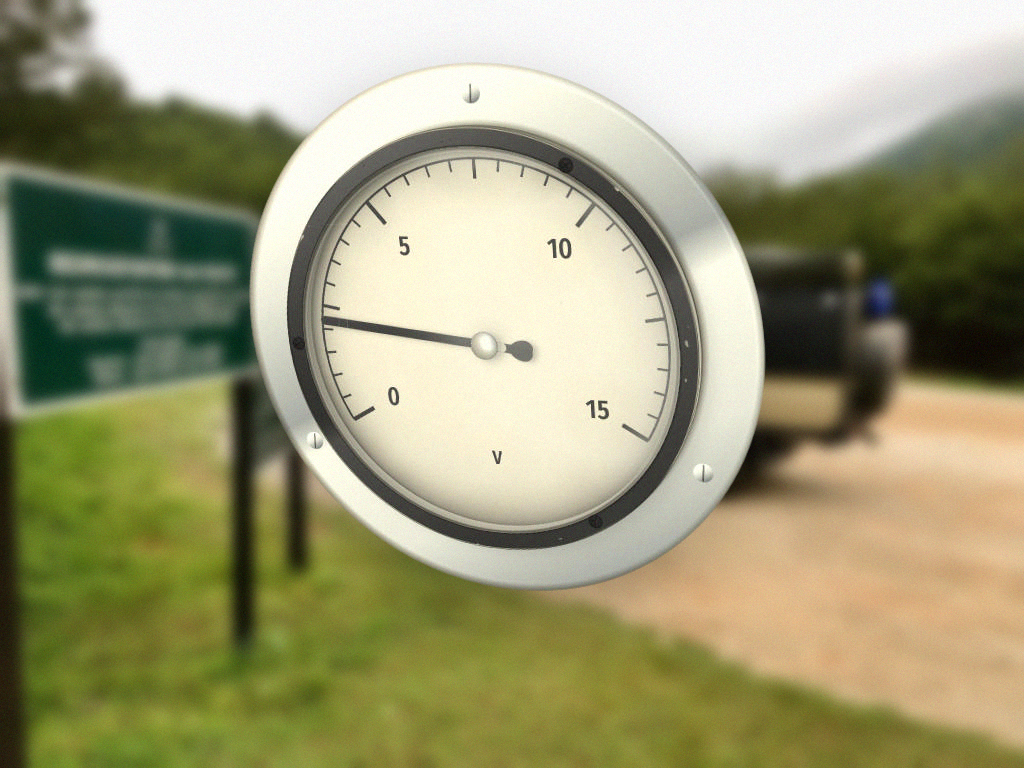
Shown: 2.25 V
